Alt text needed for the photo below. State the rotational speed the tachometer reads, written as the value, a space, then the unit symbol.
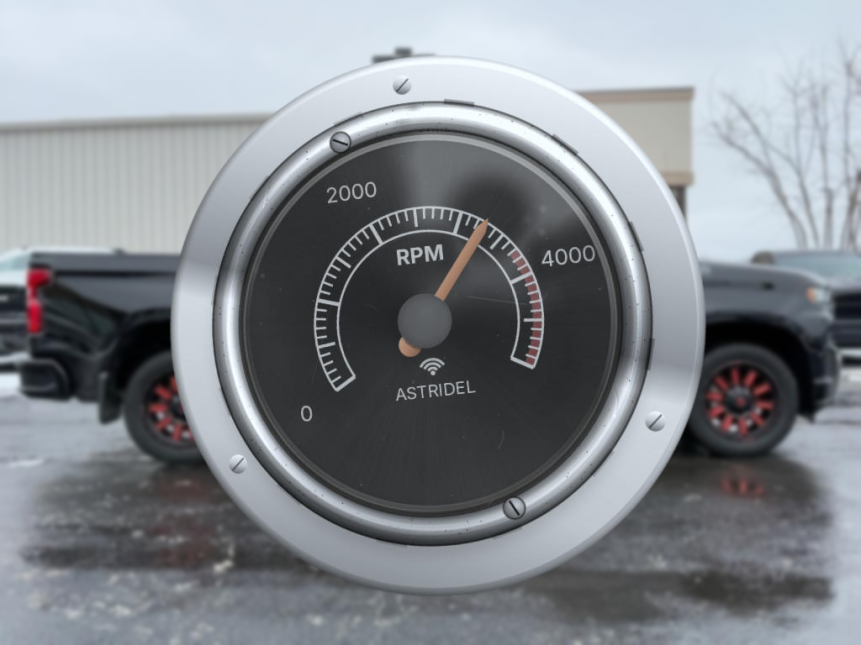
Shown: 3300 rpm
